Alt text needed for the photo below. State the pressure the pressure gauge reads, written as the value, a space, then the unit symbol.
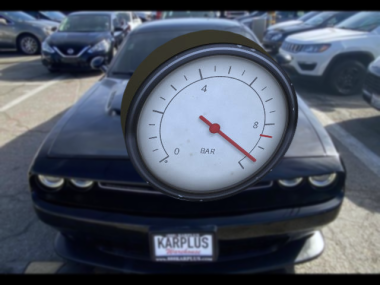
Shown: 9.5 bar
